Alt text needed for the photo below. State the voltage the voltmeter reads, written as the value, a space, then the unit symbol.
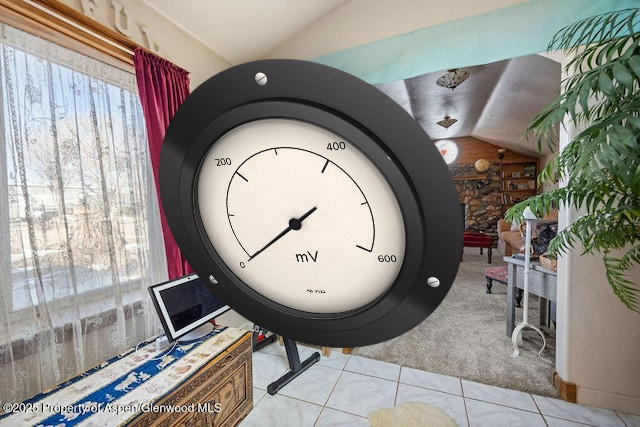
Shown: 0 mV
